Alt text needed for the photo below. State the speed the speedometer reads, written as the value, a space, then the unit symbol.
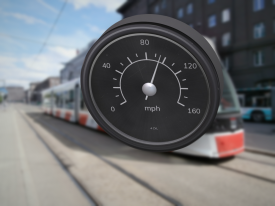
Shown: 95 mph
